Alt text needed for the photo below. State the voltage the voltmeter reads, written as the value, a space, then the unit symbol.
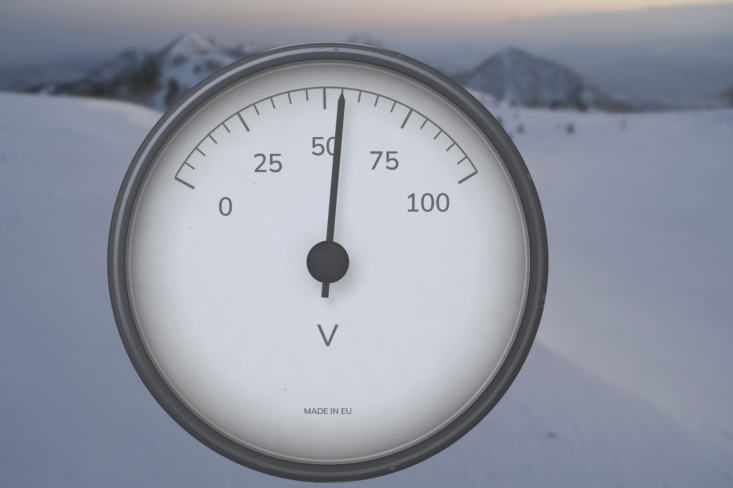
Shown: 55 V
